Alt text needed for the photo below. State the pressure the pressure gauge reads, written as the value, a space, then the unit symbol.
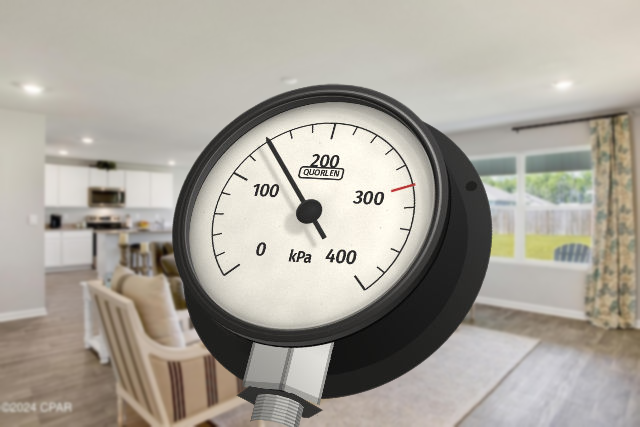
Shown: 140 kPa
